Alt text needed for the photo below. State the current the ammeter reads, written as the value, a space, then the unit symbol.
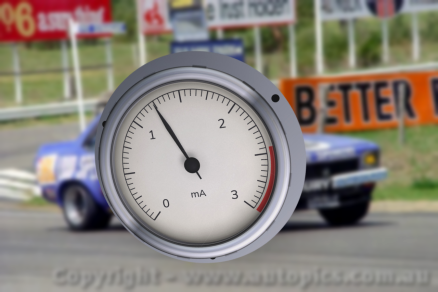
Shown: 1.25 mA
